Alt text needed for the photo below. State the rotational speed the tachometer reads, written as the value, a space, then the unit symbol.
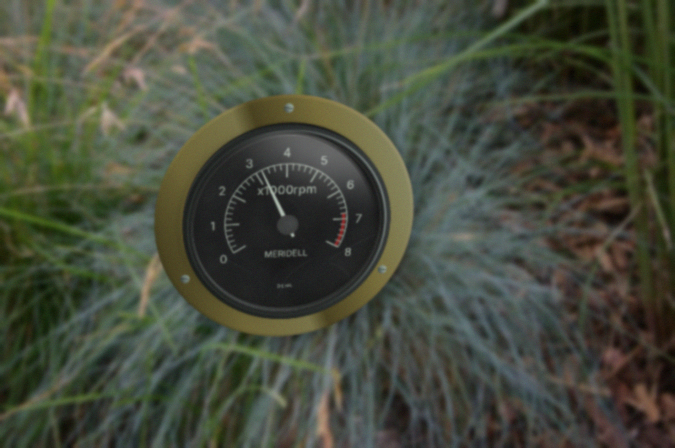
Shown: 3200 rpm
